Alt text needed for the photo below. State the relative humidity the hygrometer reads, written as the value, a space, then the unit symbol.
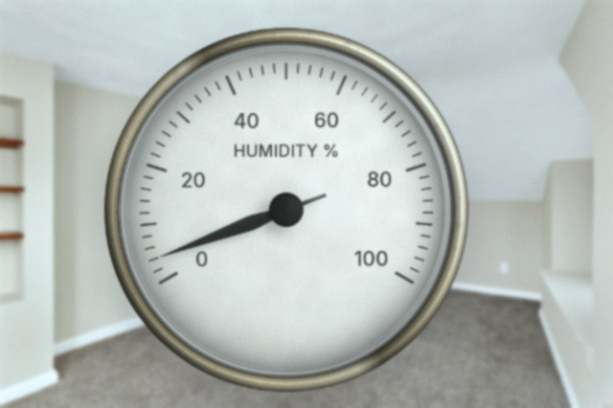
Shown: 4 %
